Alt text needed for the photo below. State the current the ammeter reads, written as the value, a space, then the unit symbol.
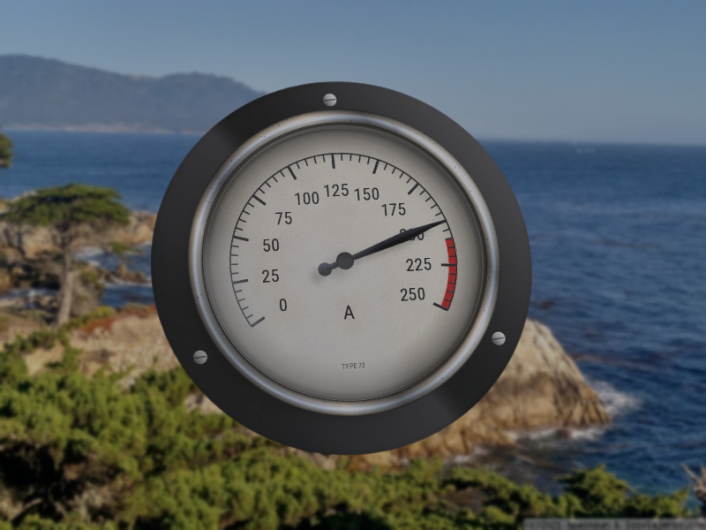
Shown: 200 A
